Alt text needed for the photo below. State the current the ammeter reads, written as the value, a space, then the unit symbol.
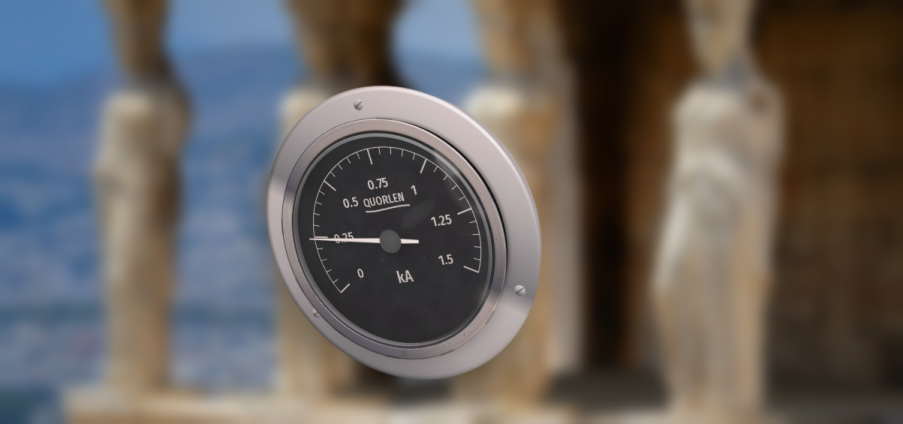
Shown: 0.25 kA
